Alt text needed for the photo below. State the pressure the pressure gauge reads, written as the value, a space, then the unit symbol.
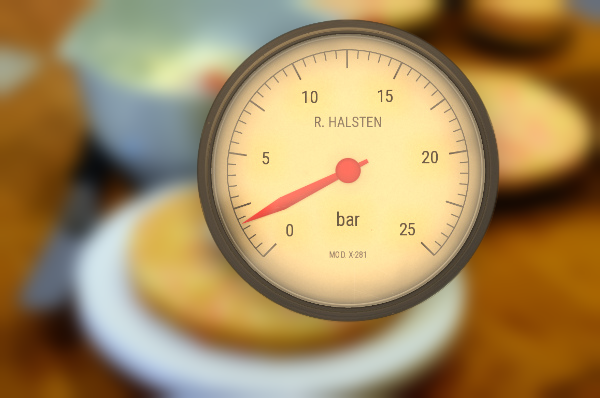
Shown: 1.75 bar
